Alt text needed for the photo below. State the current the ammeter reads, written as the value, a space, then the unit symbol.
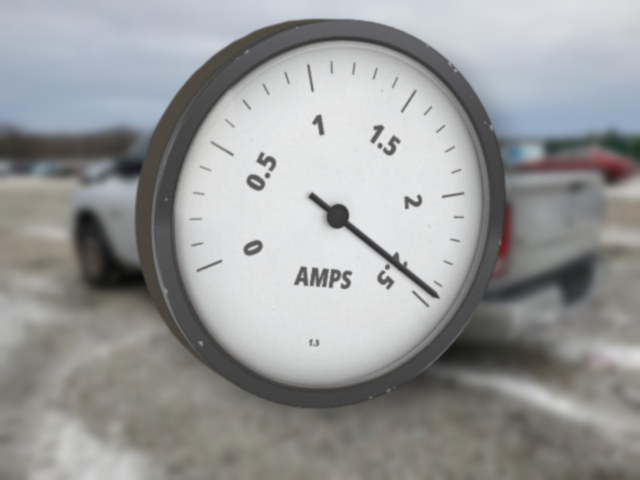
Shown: 2.45 A
